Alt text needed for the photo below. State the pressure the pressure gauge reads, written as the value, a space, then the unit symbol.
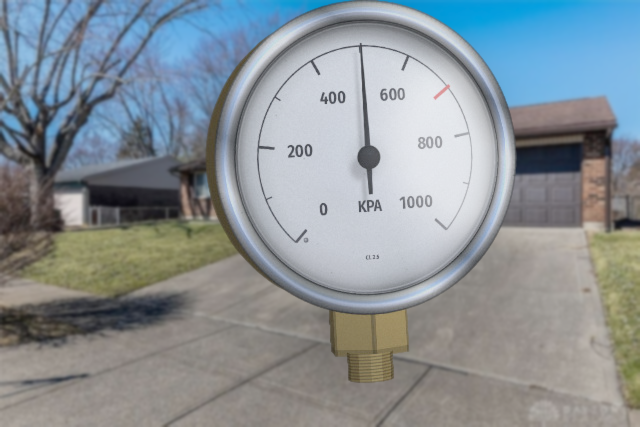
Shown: 500 kPa
